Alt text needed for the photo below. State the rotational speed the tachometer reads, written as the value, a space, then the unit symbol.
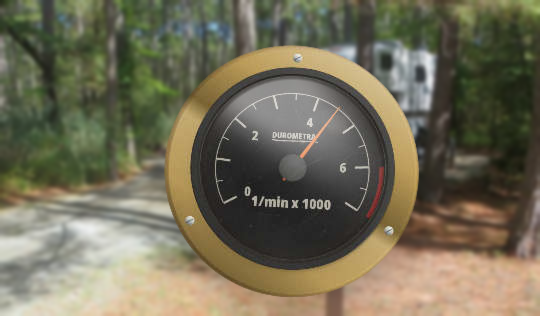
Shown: 4500 rpm
